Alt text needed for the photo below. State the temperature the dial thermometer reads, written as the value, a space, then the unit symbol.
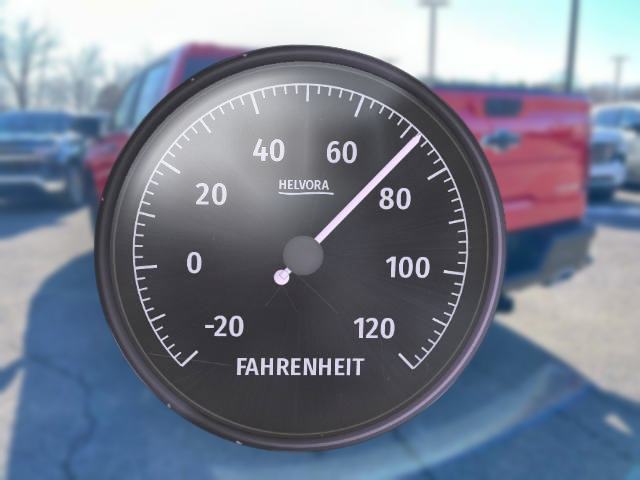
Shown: 72 °F
